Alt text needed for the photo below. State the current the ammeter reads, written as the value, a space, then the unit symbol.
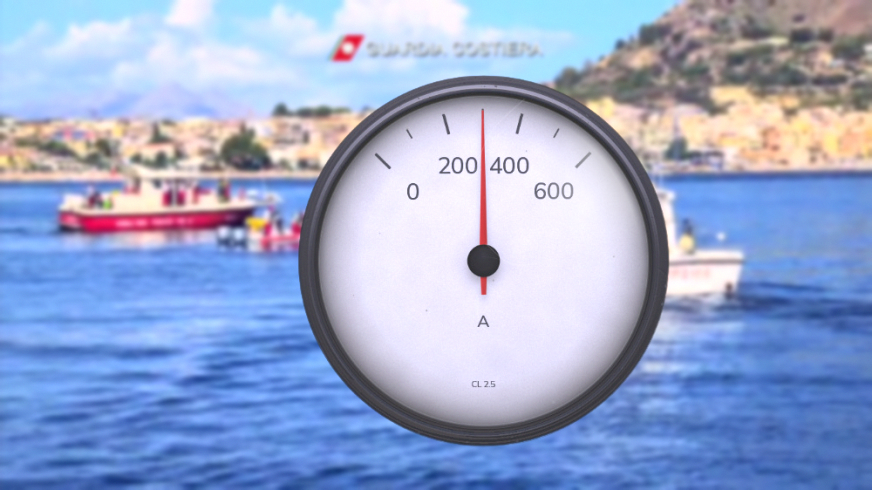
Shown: 300 A
